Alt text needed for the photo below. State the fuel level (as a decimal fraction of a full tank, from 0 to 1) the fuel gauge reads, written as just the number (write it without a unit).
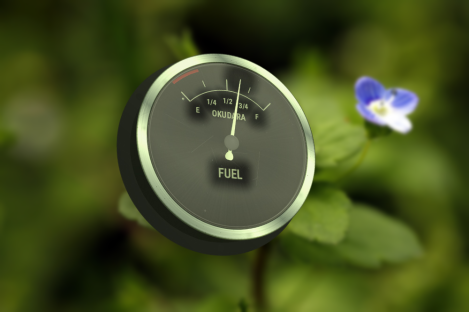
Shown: 0.625
